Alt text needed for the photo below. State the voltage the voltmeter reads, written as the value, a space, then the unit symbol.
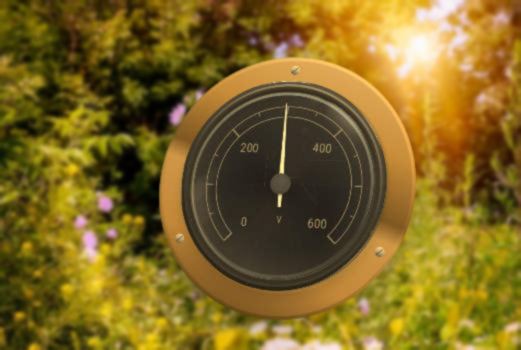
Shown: 300 V
